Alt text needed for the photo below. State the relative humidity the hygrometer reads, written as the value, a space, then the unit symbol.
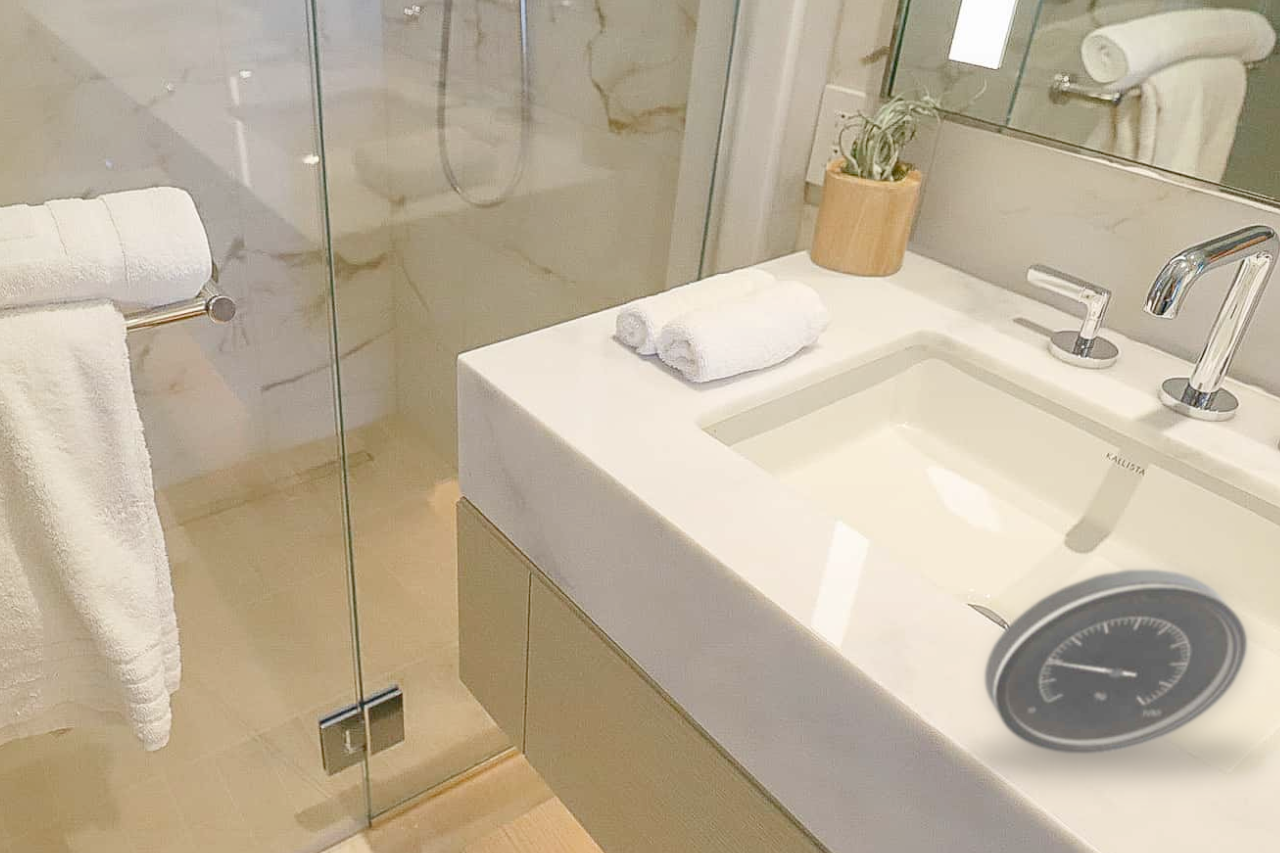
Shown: 20 %
